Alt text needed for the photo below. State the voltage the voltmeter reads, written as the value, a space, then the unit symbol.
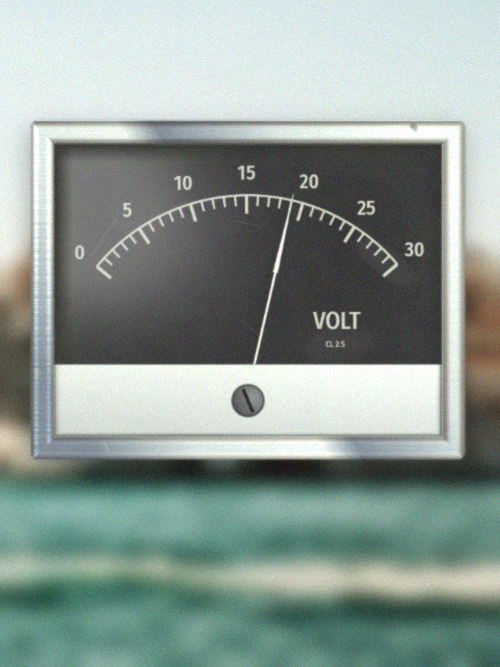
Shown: 19 V
